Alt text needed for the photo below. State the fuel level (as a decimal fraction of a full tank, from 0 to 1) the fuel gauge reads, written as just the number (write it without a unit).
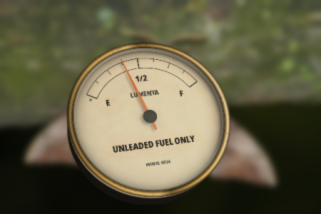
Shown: 0.375
